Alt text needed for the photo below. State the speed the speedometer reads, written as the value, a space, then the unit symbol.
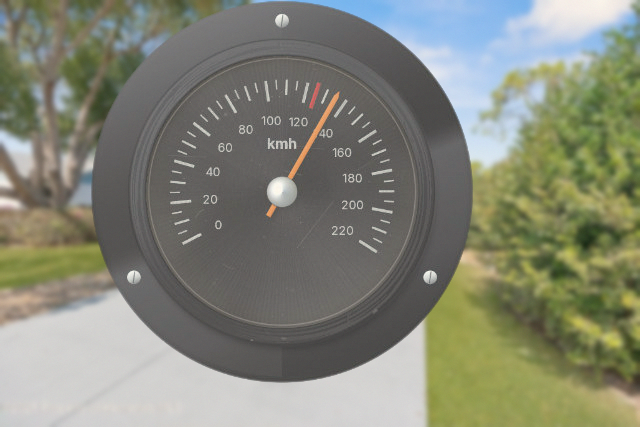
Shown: 135 km/h
